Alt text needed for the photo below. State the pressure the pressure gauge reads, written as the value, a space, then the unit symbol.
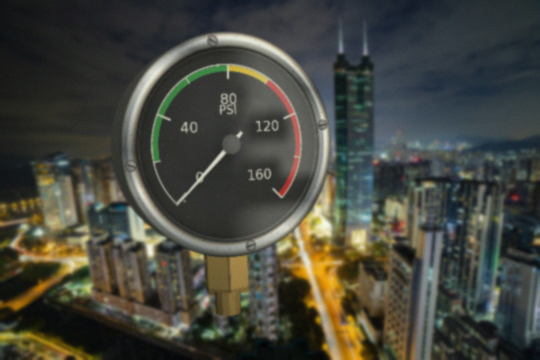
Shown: 0 psi
